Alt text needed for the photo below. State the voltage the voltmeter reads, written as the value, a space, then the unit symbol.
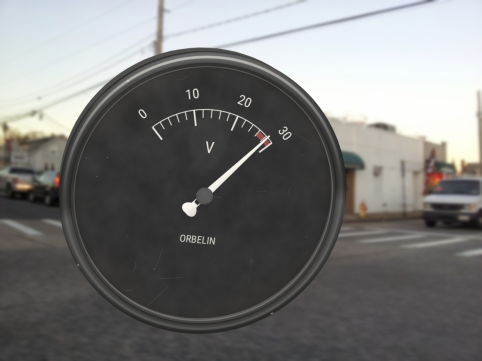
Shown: 28 V
